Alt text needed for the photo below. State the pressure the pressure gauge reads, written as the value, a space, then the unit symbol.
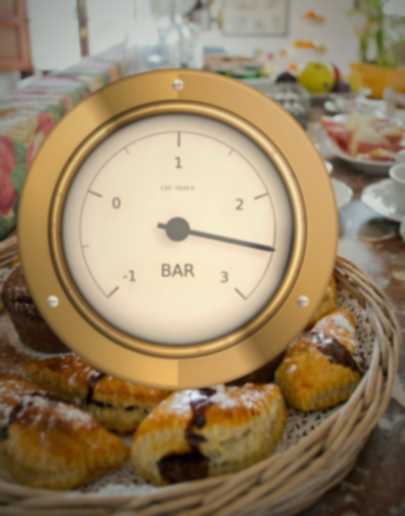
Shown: 2.5 bar
